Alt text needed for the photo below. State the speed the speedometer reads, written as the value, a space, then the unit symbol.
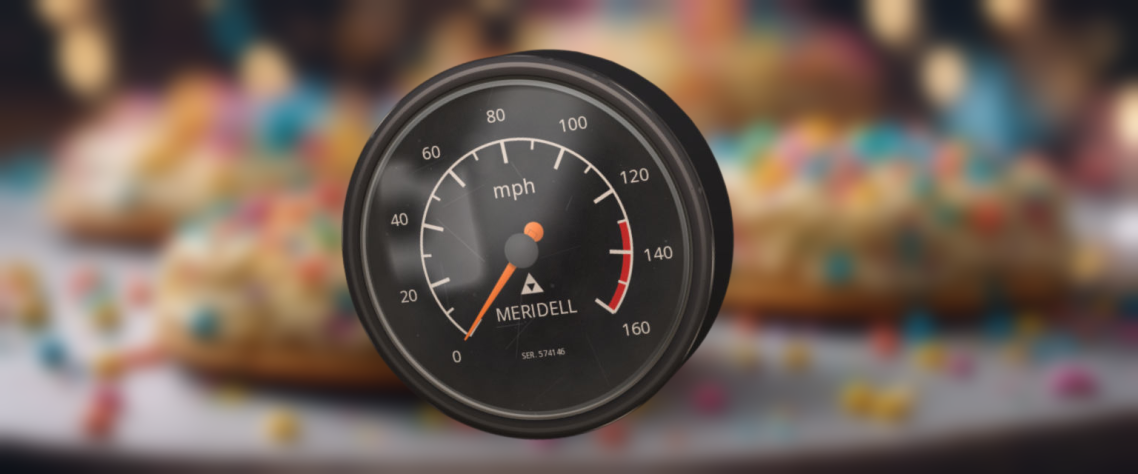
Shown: 0 mph
